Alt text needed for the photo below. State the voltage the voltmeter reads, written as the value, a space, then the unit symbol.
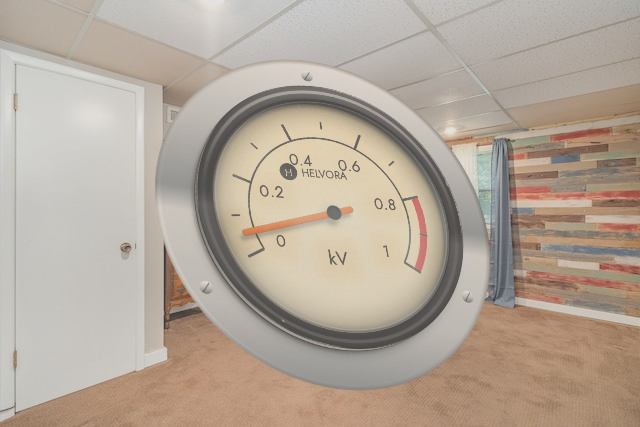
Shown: 0.05 kV
